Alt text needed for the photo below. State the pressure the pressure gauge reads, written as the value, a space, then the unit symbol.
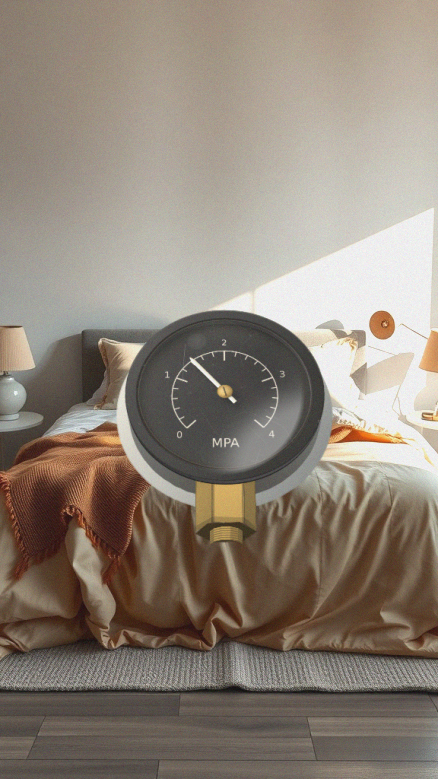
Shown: 1.4 MPa
